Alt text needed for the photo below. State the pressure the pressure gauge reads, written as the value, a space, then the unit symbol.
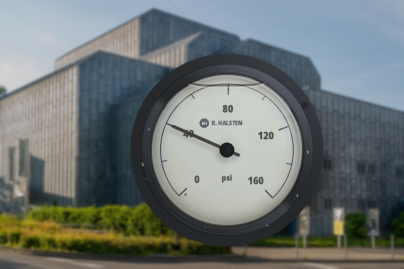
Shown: 40 psi
